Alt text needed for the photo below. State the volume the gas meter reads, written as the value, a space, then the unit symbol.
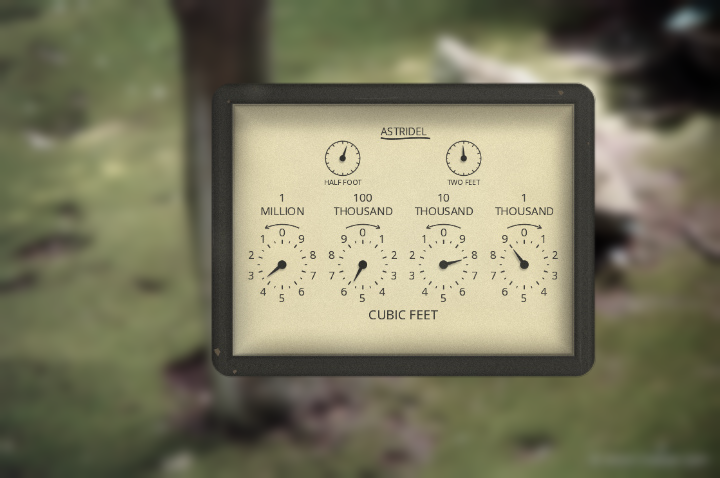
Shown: 357900 ft³
